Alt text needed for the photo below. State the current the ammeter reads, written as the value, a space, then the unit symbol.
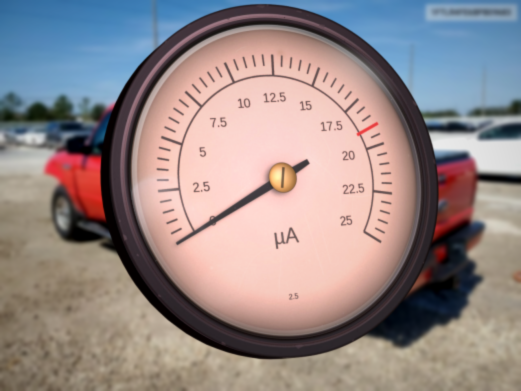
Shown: 0 µA
